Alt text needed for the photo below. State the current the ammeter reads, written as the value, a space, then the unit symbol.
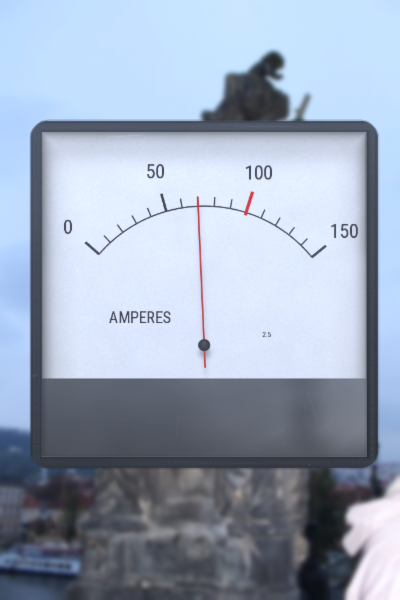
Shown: 70 A
